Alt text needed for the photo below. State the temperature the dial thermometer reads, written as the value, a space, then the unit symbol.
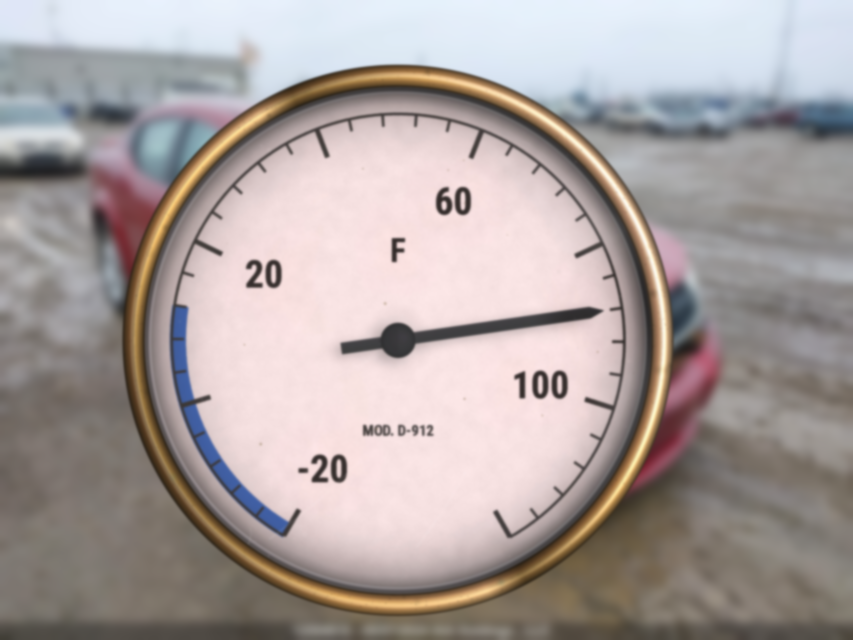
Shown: 88 °F
